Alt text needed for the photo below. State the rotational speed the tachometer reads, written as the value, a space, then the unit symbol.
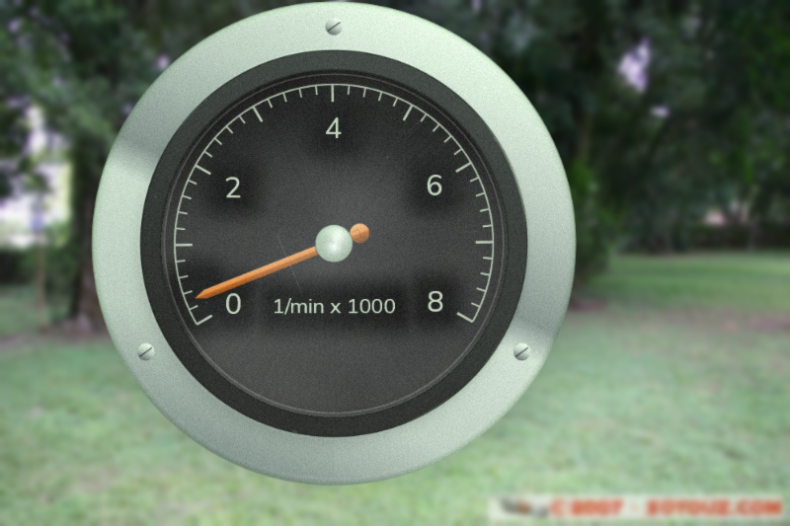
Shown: 300 rpm
